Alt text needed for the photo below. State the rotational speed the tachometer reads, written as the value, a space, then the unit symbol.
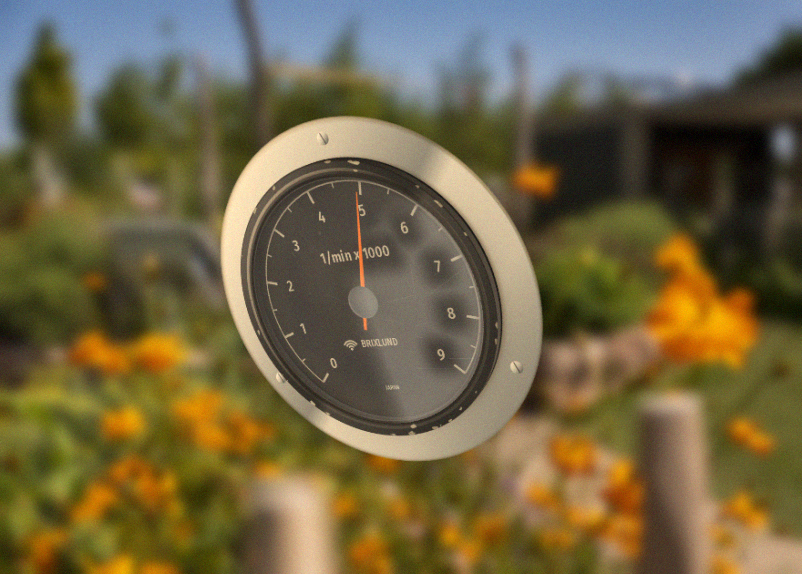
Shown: 5000 rpm
